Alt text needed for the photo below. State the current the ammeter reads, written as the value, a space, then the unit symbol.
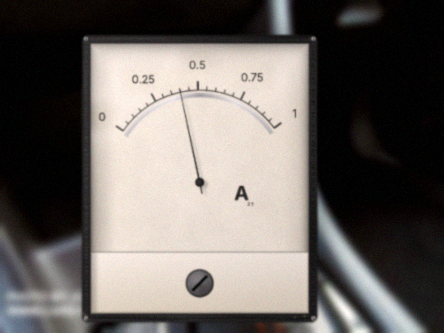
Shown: 0.4 A
